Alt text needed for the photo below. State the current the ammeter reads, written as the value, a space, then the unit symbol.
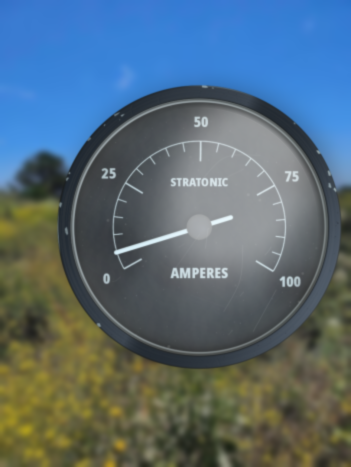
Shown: 5 A
